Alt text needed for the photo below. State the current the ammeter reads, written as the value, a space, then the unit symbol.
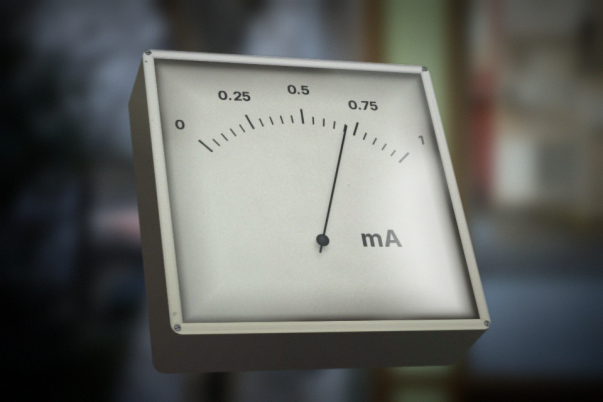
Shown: 0.7 mA
